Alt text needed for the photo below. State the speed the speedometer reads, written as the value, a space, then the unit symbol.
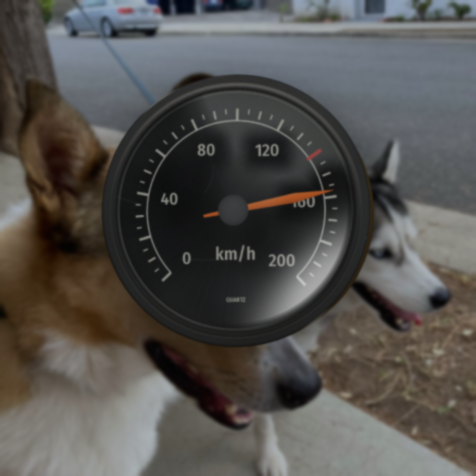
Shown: 157.5 km/h
